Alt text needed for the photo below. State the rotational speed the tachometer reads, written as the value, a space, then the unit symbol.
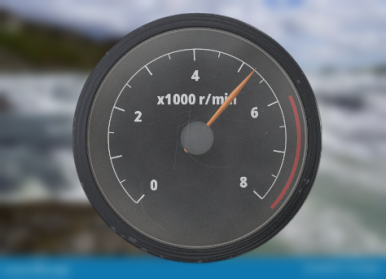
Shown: 5250 rpm
